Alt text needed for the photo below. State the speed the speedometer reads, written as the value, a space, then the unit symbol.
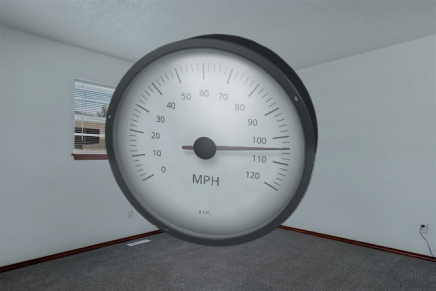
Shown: 104 mph
